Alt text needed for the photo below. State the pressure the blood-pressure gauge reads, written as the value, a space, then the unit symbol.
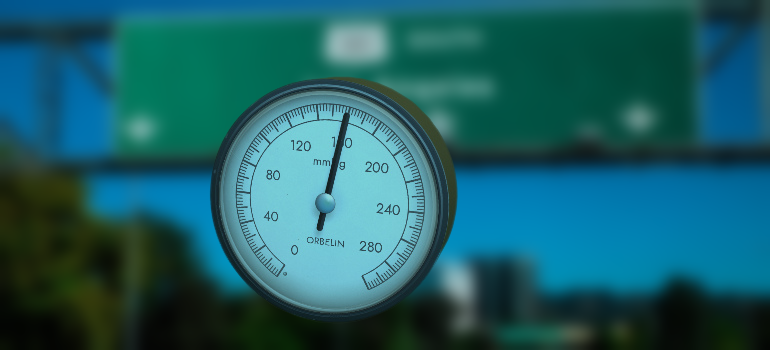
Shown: 160 mmHg
